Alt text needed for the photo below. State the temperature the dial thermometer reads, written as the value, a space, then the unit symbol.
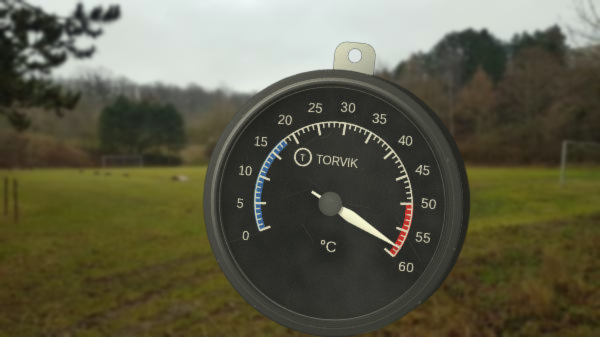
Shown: 58 °C
